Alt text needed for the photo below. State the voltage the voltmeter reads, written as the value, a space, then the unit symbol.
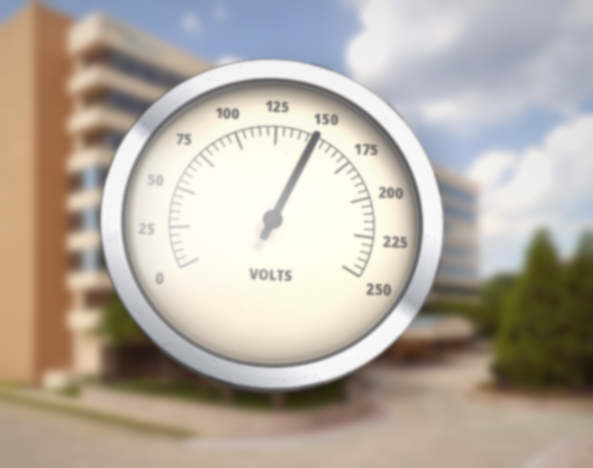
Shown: 150 V
